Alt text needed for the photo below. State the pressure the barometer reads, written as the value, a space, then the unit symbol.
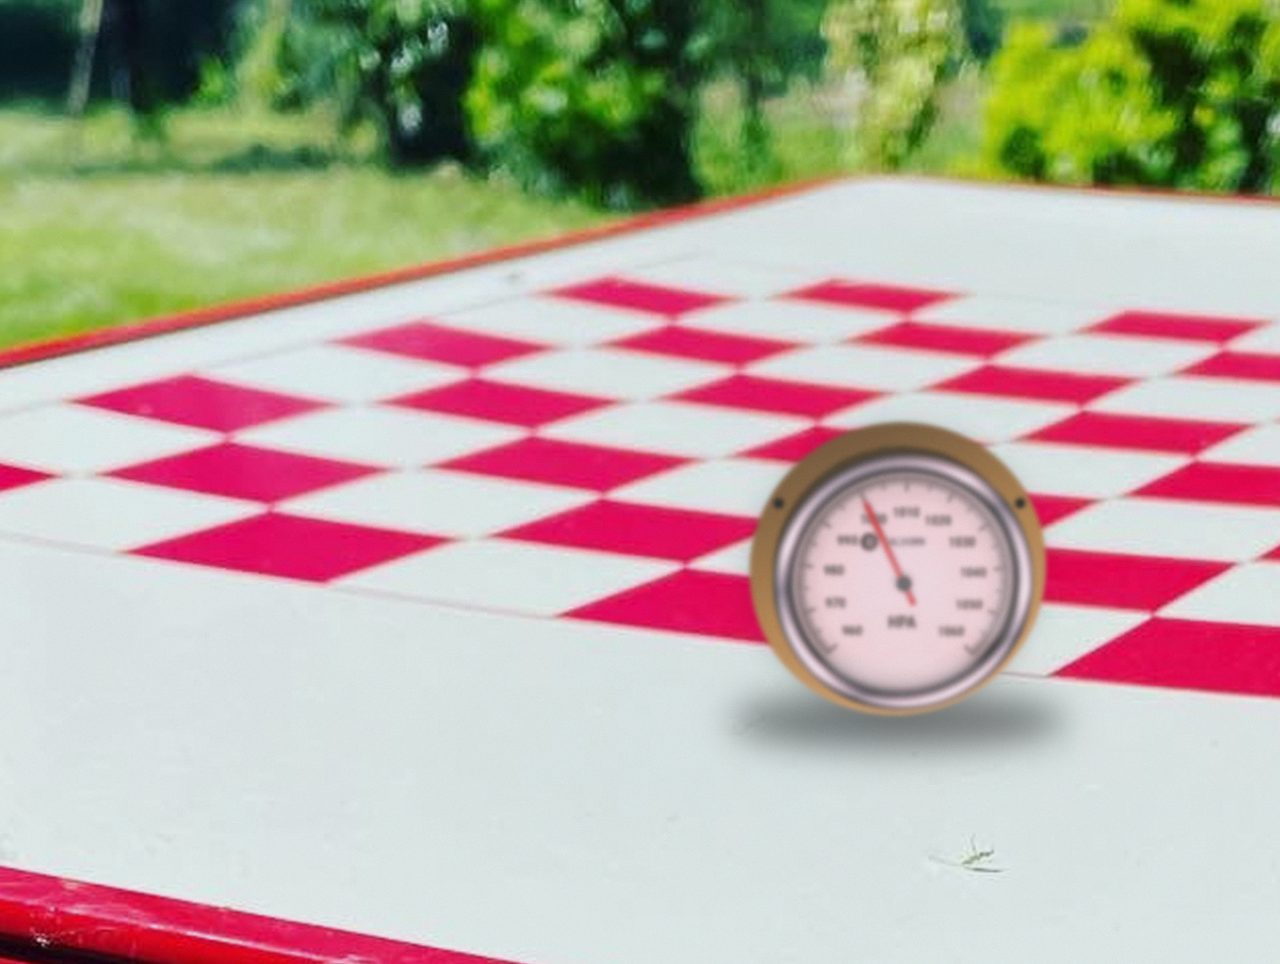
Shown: 1000 hPa
